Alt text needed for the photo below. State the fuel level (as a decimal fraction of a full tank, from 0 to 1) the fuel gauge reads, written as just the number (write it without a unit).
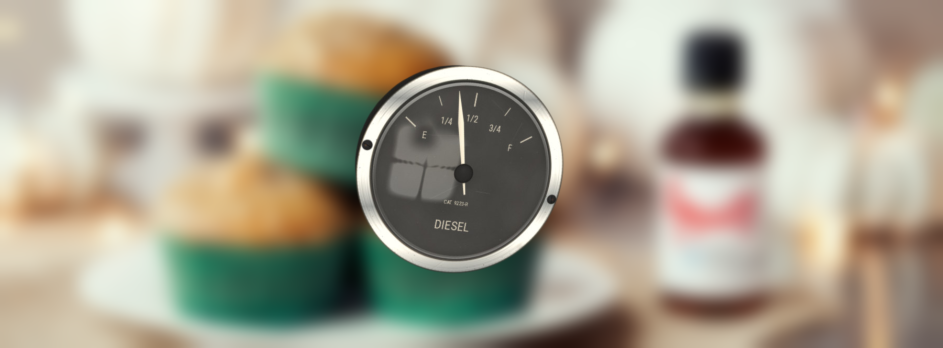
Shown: 0.375
